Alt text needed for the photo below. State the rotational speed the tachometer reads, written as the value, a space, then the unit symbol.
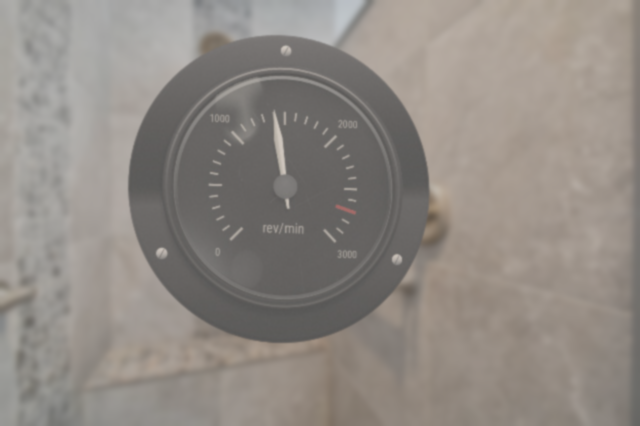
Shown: 1400 rpm
